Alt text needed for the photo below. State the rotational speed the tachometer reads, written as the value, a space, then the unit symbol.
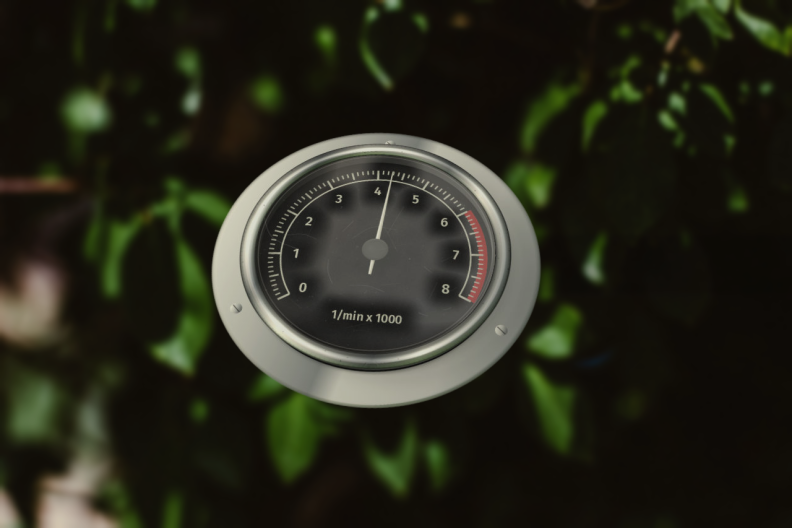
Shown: 4300 rpm
